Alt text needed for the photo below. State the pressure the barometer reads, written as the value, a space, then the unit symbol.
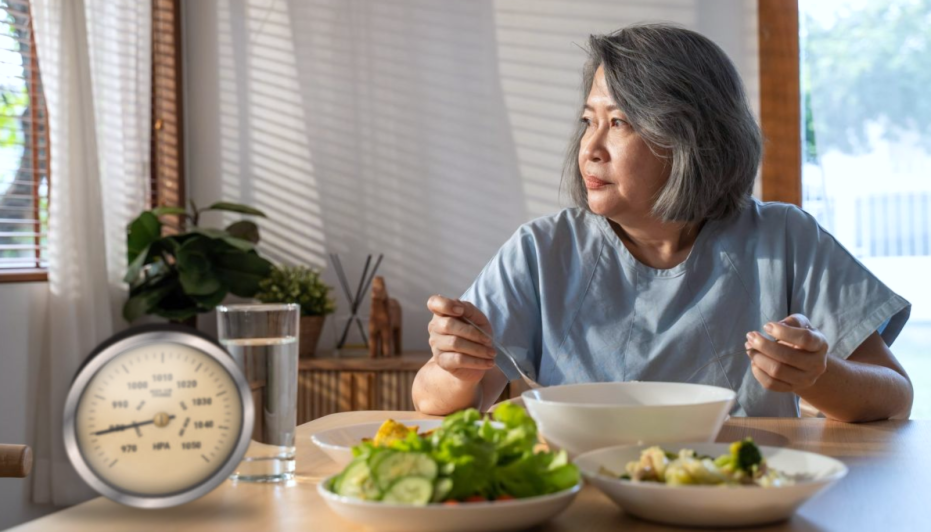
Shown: 980 hPa
